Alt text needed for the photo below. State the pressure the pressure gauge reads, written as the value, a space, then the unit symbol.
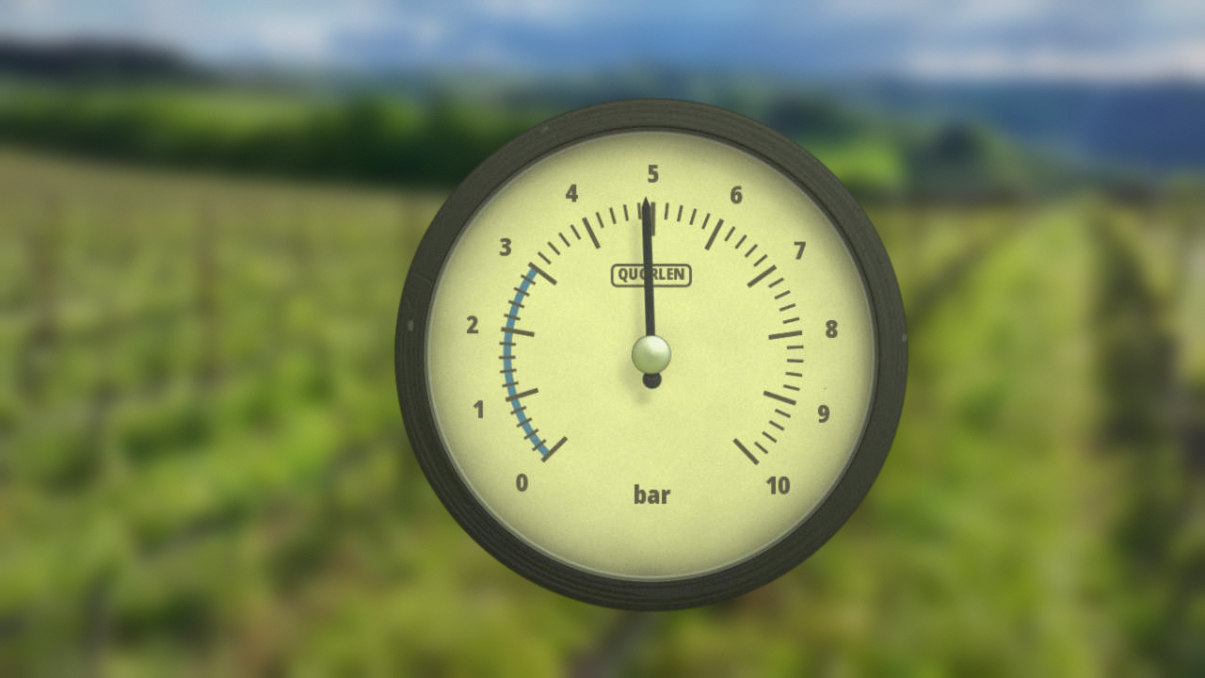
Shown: 4.9 bar
